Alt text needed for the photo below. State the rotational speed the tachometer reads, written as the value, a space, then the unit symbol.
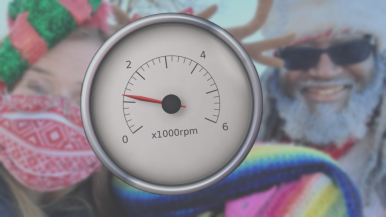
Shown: 1200 rpm
